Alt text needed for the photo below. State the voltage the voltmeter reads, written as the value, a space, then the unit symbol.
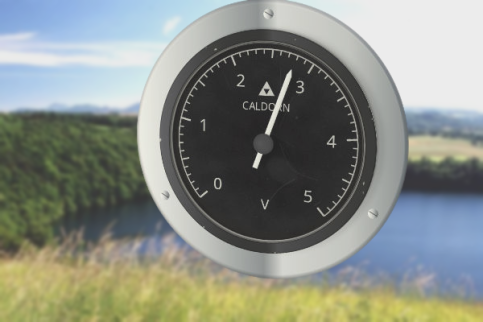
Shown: 2.8 V
